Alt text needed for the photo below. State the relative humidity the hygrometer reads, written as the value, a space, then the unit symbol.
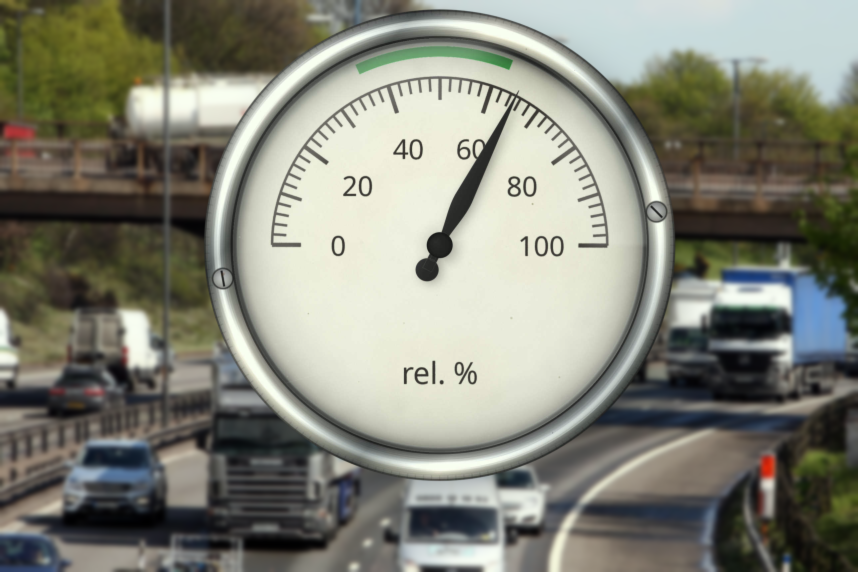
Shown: 65 %
